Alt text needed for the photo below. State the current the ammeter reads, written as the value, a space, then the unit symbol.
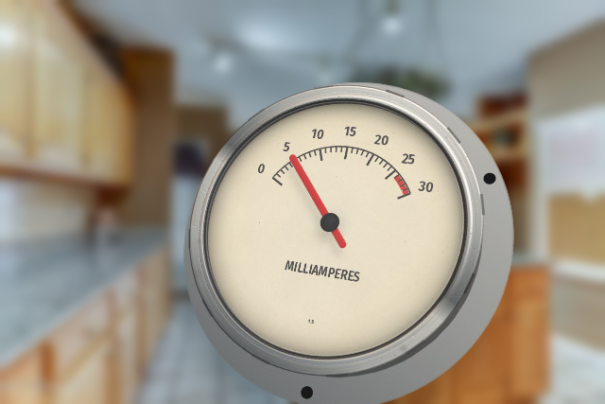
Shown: 5 mA
